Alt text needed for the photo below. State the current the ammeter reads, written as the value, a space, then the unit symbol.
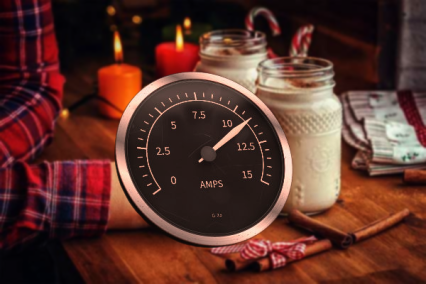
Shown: 11 A
